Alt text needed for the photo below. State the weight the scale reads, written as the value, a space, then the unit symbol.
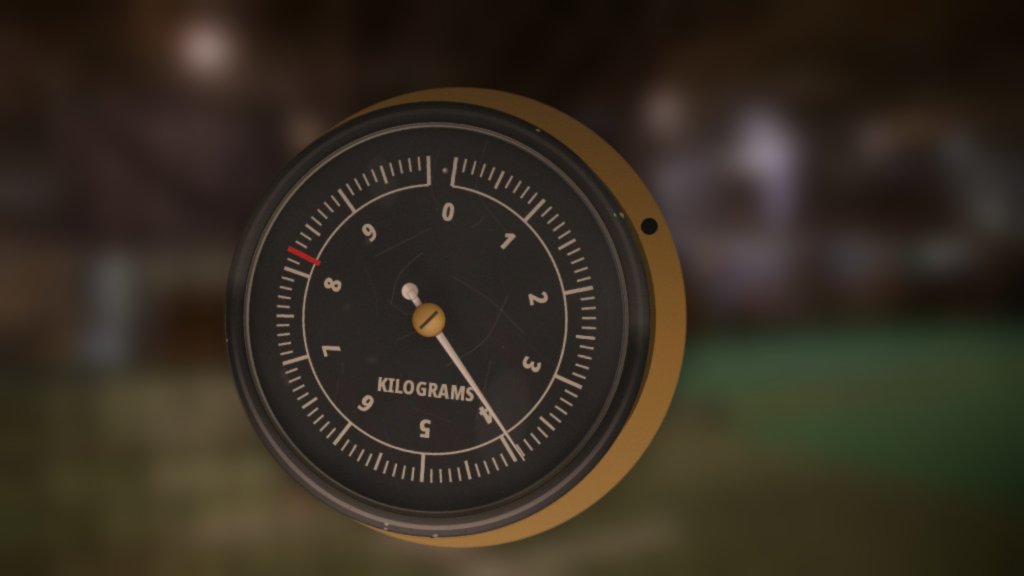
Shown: 3.9 kg
